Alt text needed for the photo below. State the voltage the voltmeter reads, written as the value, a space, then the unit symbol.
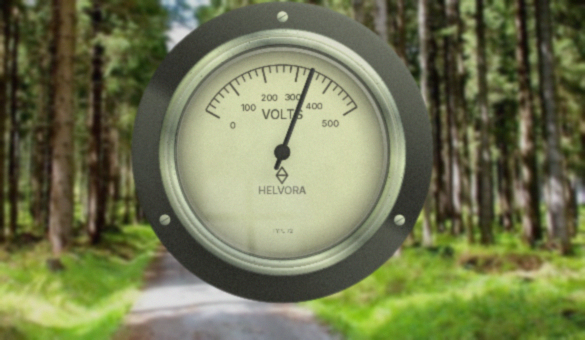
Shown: 340 V
